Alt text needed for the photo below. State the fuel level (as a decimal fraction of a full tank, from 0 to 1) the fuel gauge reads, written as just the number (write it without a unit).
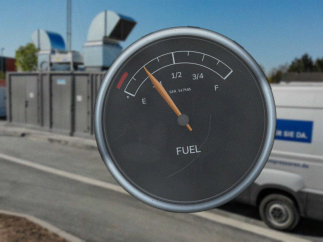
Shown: 0.25
